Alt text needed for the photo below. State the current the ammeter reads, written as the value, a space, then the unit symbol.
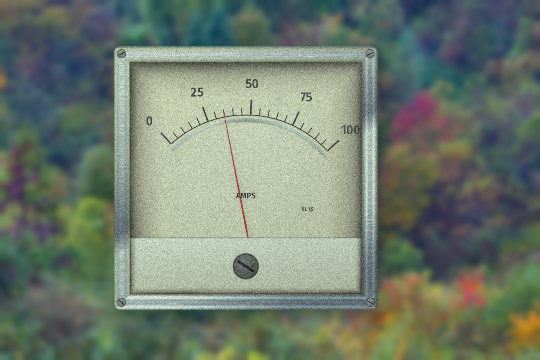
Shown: 35 A
